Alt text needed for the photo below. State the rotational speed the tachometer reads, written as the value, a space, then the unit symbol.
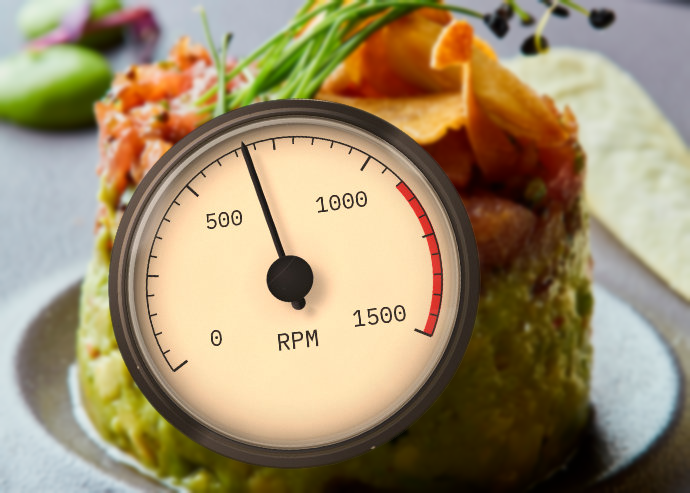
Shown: 675 rpm
